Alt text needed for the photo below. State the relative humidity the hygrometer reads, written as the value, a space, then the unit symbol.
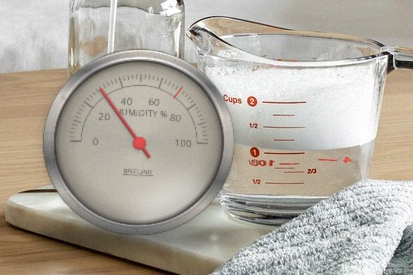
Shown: 30 %
